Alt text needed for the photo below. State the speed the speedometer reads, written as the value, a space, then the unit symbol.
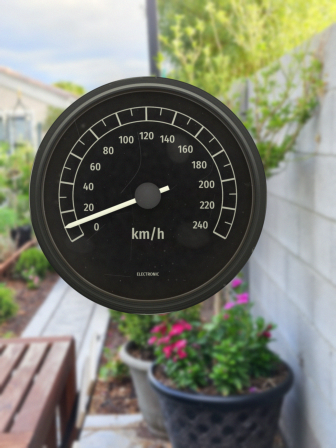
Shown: 10 km/h
